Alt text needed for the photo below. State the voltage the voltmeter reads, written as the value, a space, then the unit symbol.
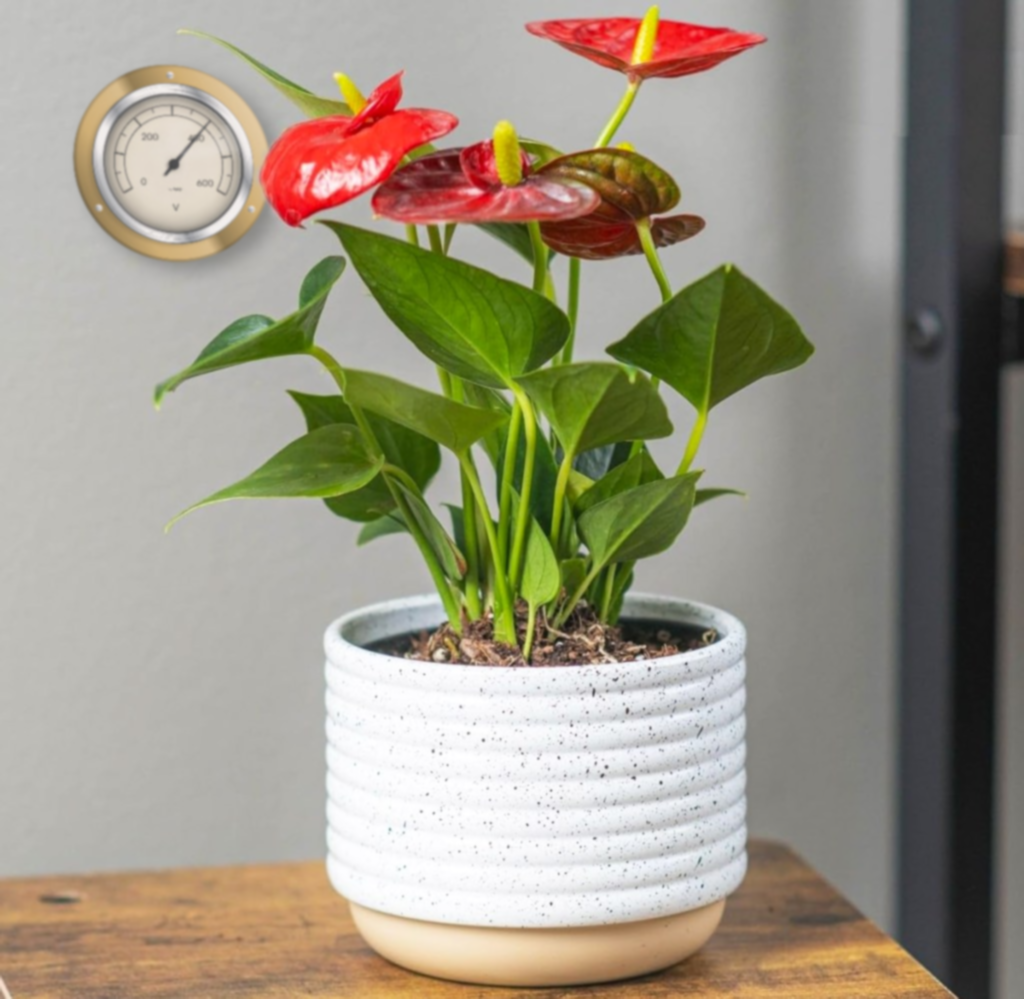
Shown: 400 V
